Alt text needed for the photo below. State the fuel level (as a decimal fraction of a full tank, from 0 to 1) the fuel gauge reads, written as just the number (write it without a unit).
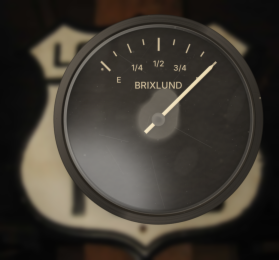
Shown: 1
